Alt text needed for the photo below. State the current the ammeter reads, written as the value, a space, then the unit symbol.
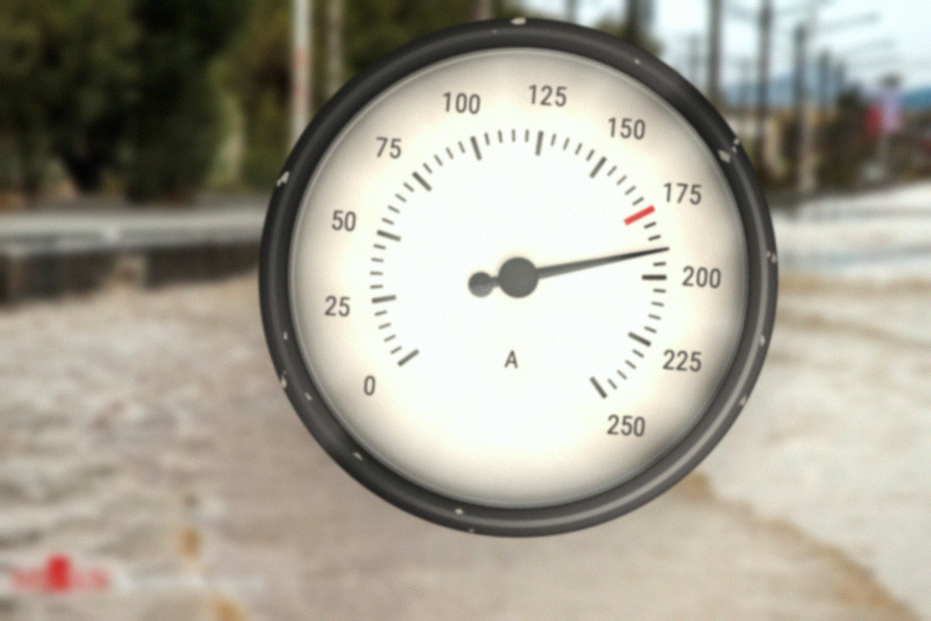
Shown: 190 A
